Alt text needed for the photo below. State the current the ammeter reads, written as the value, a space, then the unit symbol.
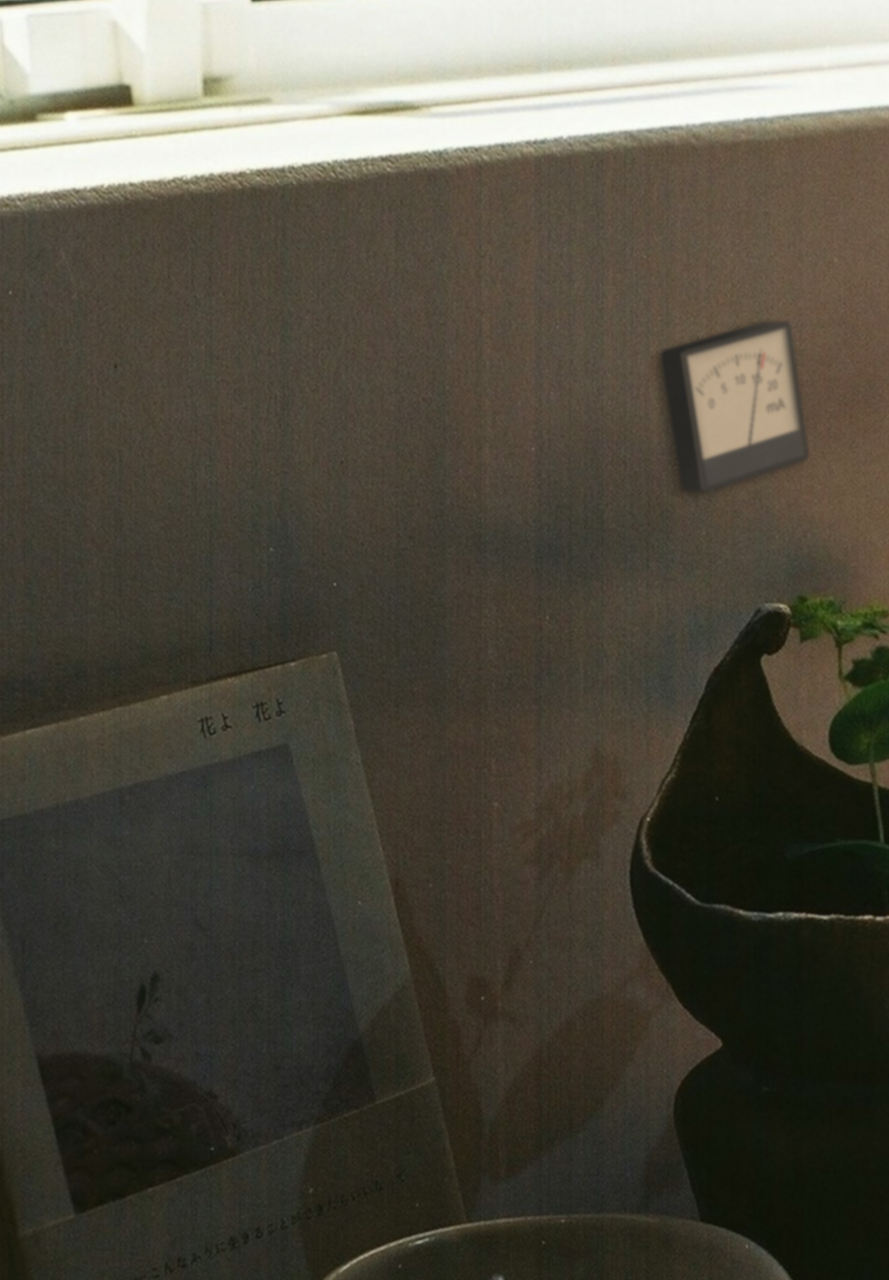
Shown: 15 mA
